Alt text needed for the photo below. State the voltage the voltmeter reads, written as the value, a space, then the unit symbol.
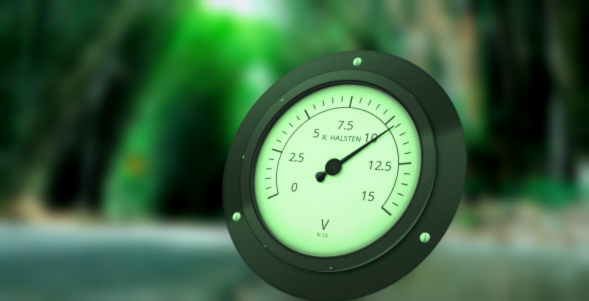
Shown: 10.5 V
